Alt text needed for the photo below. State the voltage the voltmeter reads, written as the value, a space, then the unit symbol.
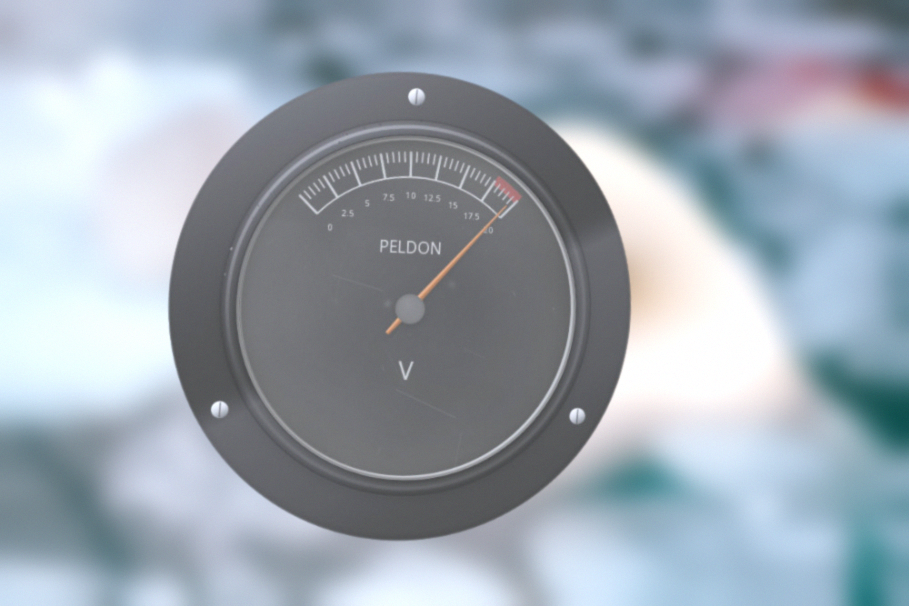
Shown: 19.5 V
